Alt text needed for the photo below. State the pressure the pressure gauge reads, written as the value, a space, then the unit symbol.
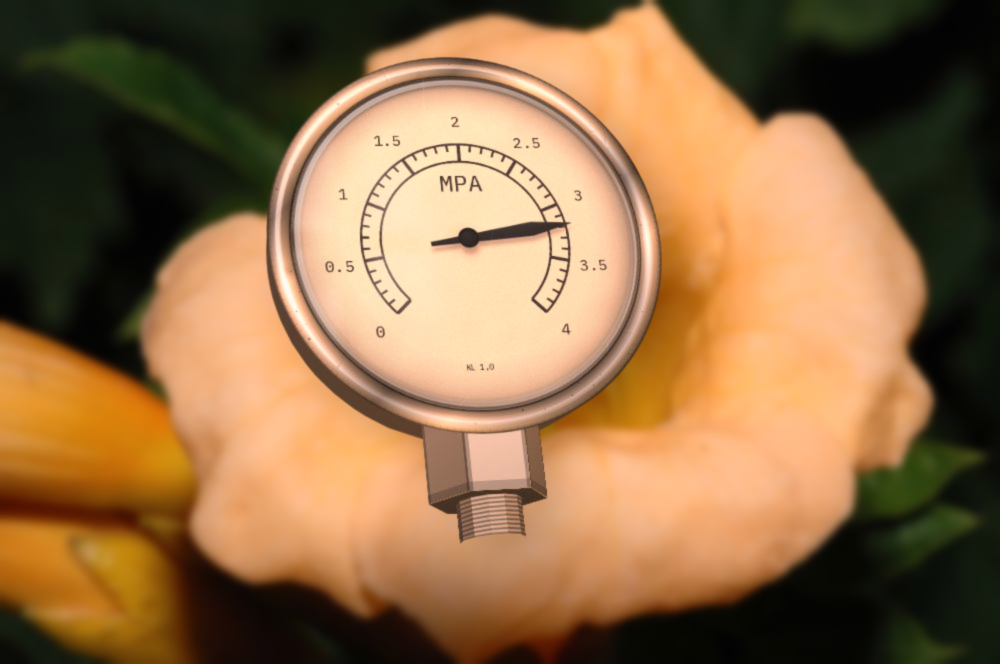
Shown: 3.2 MPa
